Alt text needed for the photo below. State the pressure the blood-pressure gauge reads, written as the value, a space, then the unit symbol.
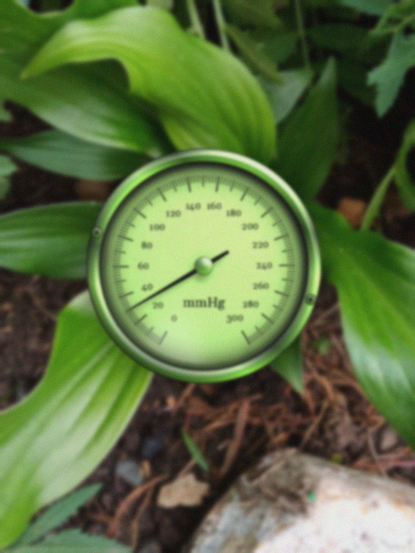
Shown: 30 mmHg
